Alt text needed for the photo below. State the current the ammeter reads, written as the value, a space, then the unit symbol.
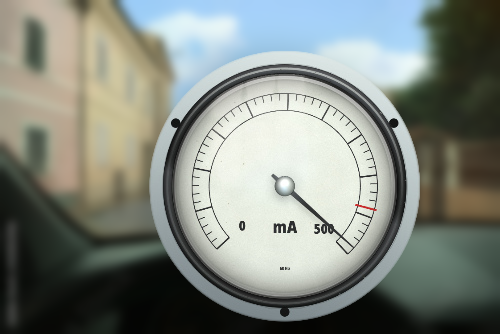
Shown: 490 mA
